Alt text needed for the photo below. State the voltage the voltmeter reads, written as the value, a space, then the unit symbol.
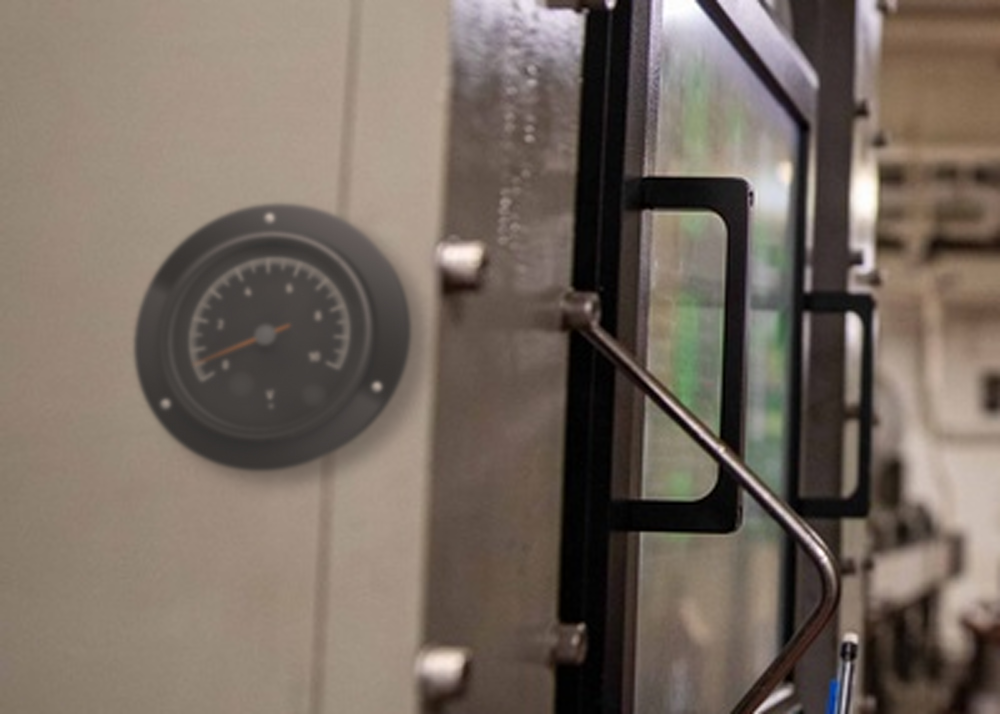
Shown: 0.5 V
